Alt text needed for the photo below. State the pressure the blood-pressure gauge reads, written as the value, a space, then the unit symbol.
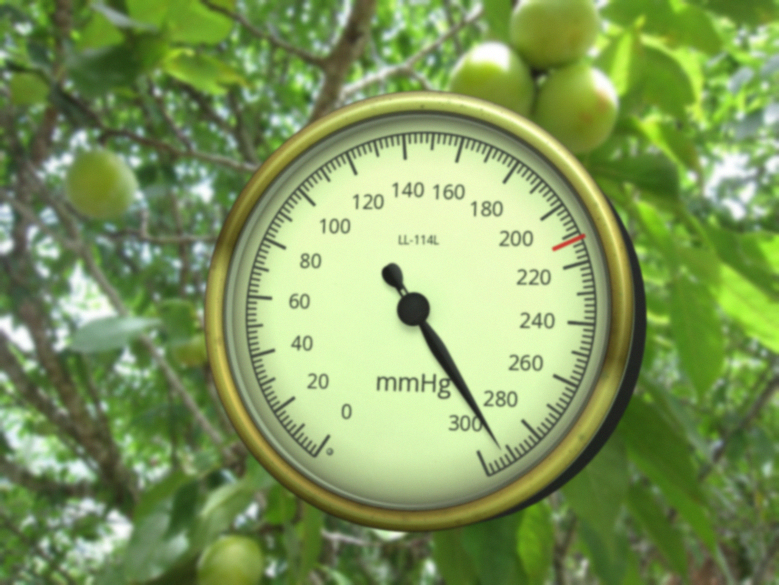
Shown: 292 mmHg
